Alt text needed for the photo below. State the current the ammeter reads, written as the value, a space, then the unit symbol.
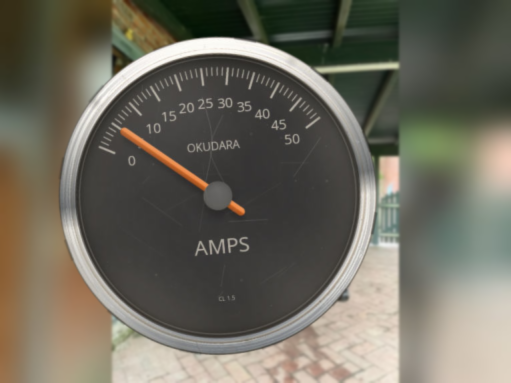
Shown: 5 A
